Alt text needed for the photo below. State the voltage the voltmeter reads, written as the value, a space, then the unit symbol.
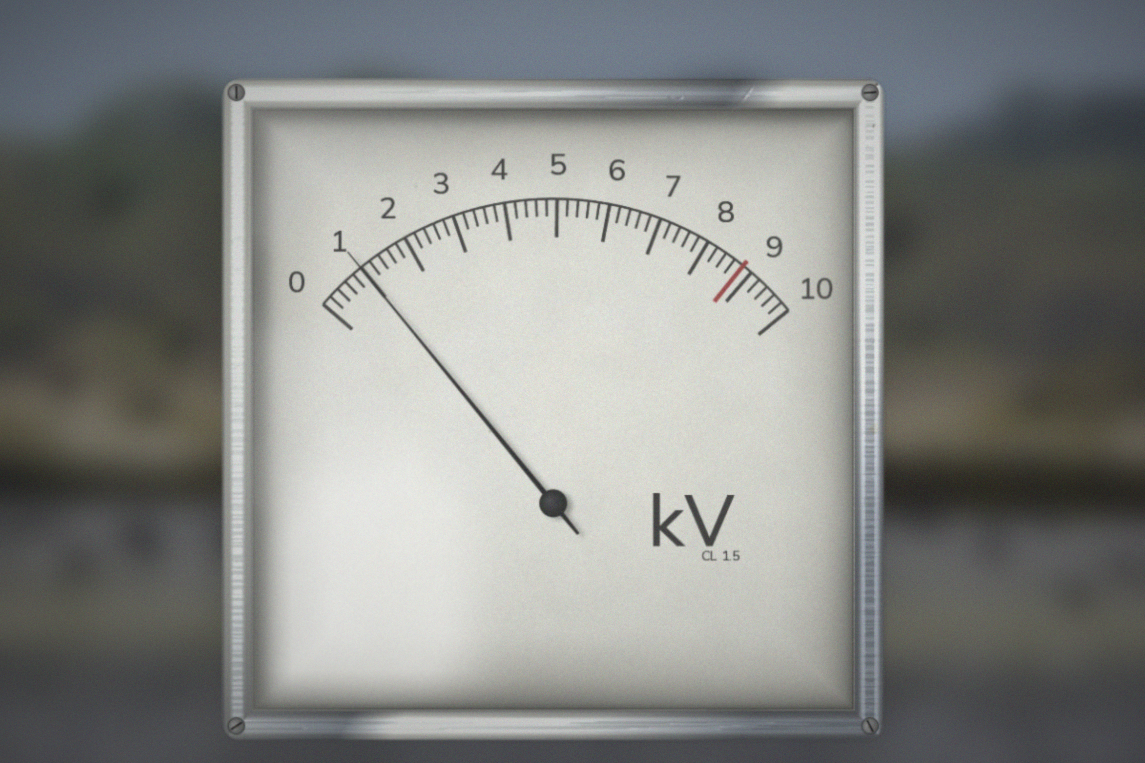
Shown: 1 kV
